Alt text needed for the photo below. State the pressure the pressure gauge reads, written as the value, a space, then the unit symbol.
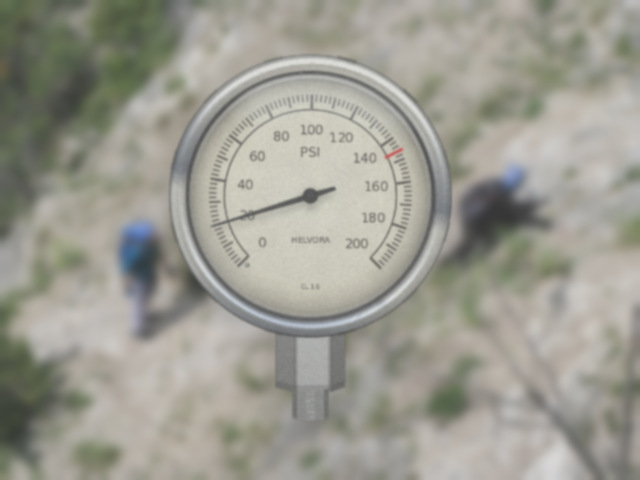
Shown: 20 psi
